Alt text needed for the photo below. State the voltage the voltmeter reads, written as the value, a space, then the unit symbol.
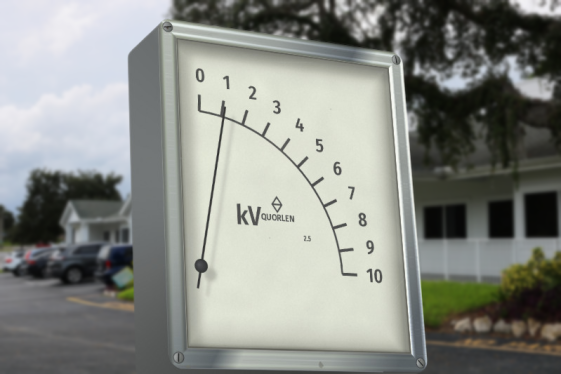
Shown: 1 kV
